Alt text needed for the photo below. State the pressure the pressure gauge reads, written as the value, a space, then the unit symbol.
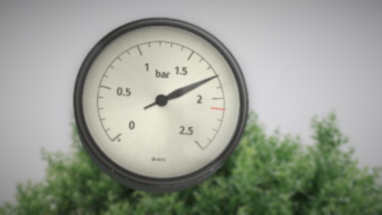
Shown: 1.8 bar
